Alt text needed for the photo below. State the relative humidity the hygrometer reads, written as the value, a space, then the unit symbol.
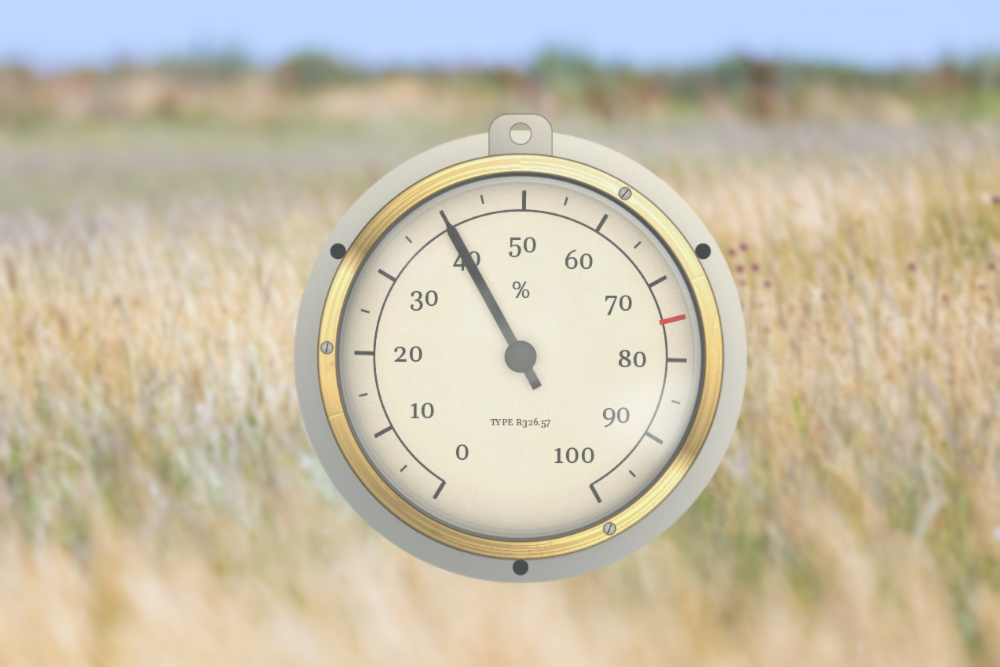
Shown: 40 %
